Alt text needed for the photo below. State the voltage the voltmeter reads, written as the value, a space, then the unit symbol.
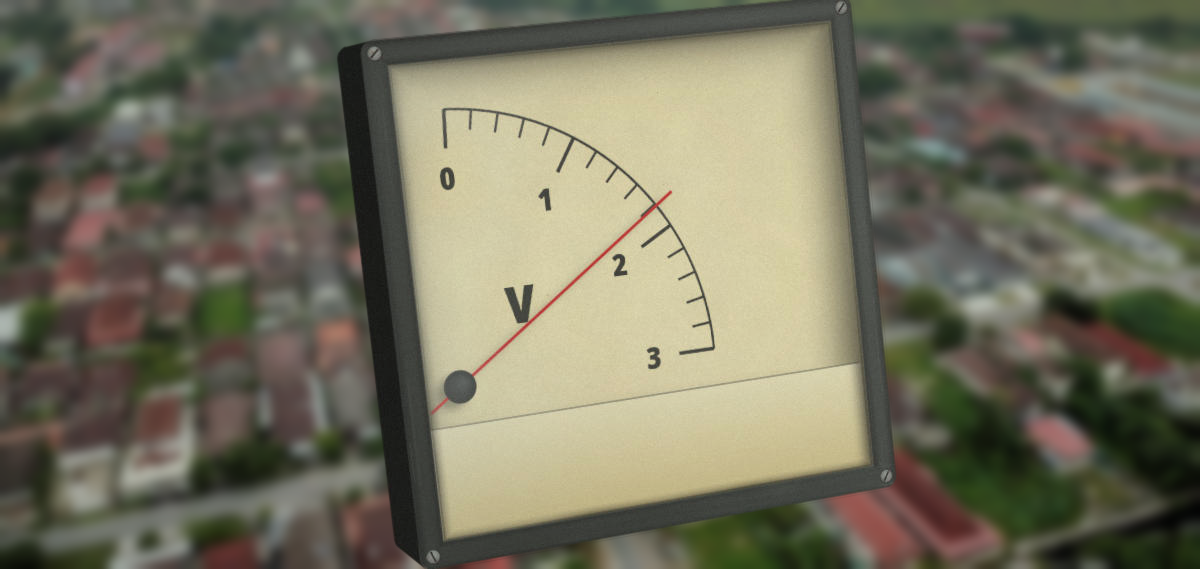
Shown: 1.8 V
